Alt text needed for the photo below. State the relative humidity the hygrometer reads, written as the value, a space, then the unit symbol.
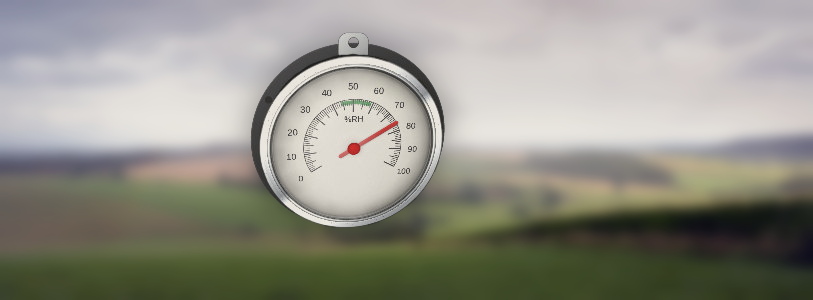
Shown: 75 %
